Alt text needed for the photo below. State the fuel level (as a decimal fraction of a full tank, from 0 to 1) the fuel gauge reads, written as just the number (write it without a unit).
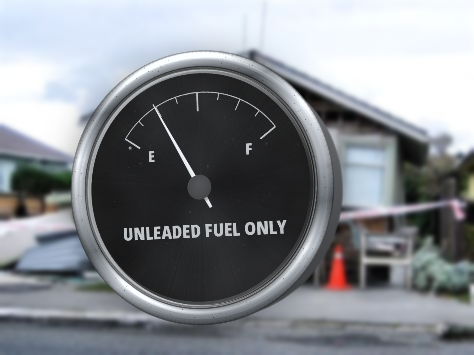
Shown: 0.25
